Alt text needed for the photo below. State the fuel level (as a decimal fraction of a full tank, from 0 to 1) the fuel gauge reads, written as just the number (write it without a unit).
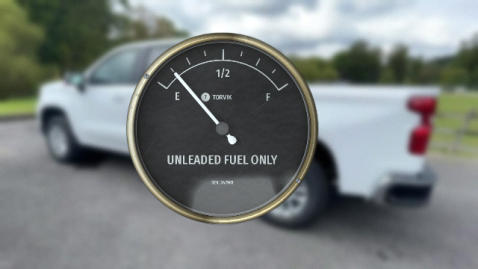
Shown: 0.125
